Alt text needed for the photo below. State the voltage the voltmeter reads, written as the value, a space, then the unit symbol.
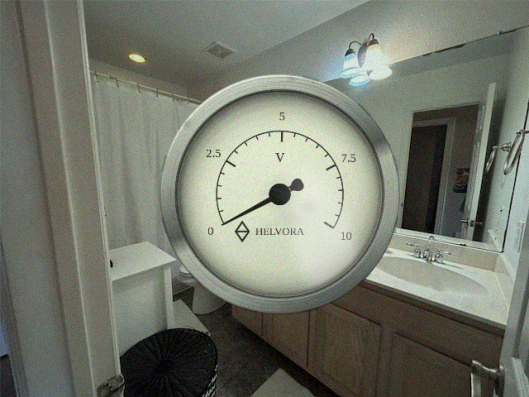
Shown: 0 V
